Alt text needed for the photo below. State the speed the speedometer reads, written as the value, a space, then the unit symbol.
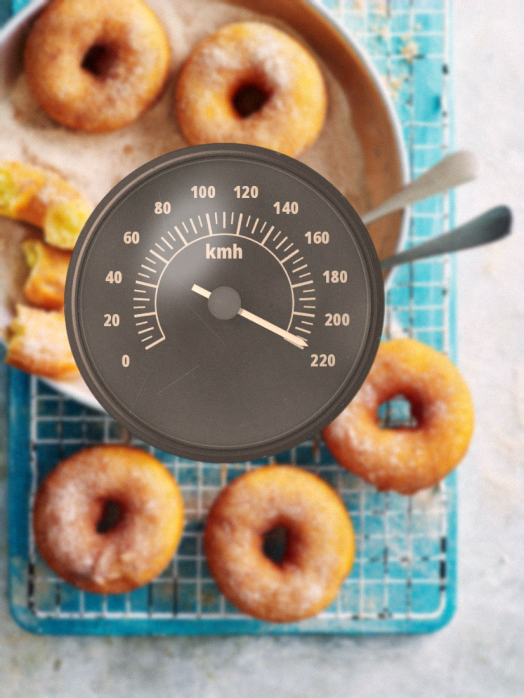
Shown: 217.5 km/h
